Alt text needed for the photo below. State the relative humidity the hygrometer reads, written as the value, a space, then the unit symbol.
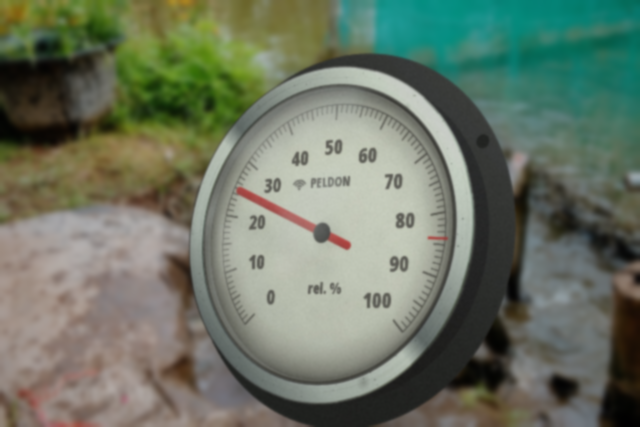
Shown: 25 %
